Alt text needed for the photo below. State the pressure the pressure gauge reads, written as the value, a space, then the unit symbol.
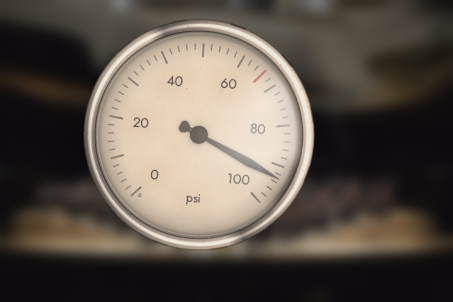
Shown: 93 psi
